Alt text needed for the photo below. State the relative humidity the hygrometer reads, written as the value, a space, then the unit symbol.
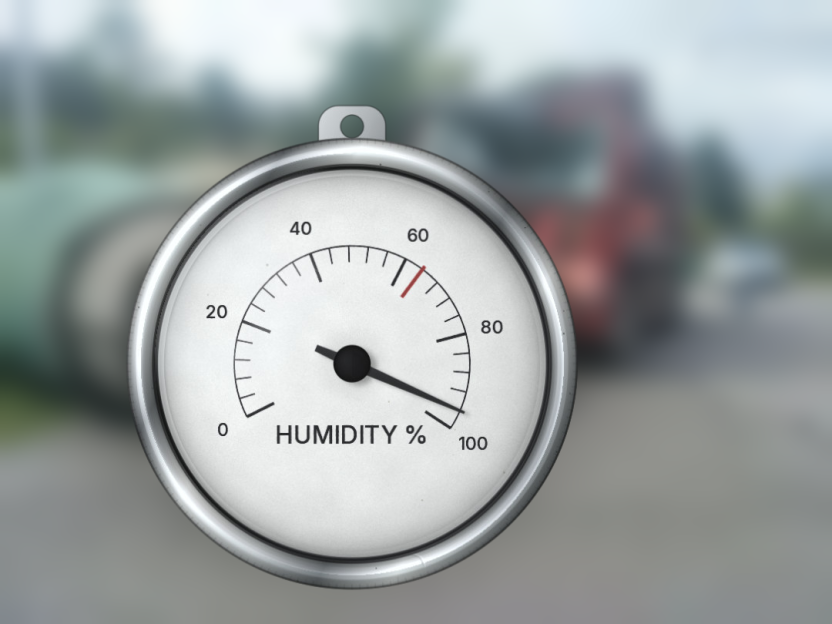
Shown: 96 %
